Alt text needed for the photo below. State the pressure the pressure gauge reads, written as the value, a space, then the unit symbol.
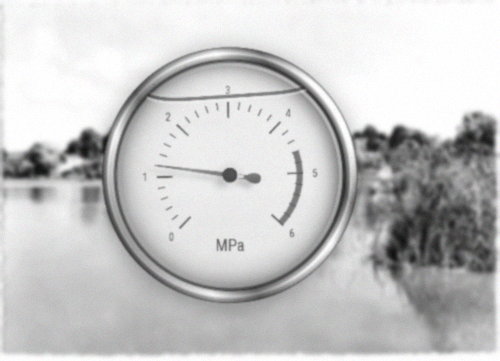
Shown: 1.2 MPa
